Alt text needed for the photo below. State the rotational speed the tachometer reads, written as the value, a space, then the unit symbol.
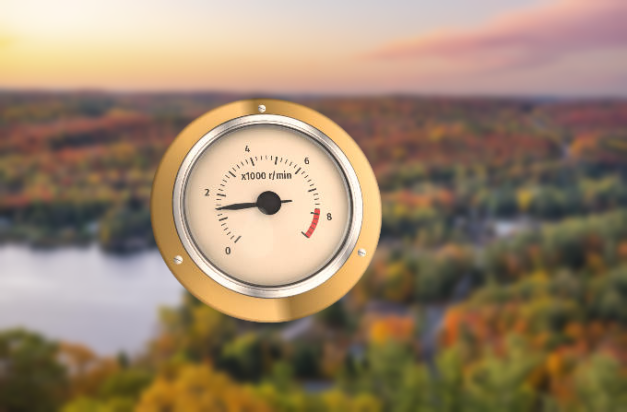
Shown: 1400 rpm
